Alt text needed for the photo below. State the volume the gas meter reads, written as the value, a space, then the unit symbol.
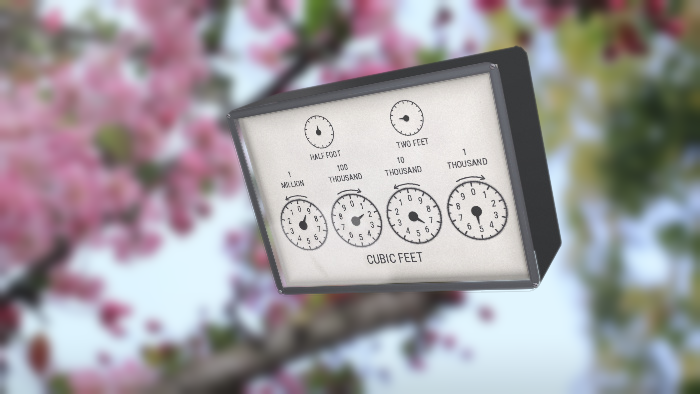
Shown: 916500 ft³
